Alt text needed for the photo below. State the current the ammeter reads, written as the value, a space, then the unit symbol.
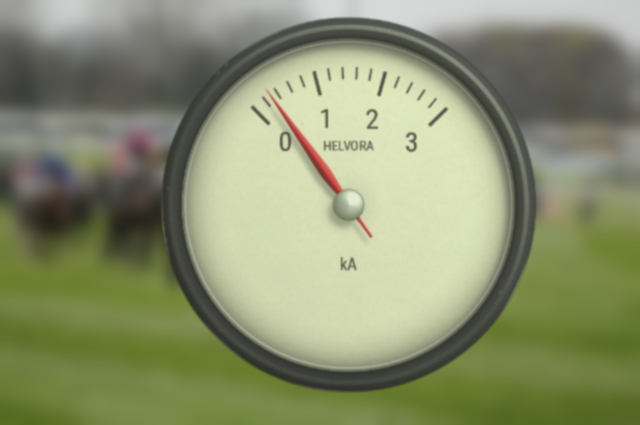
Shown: 0.3 kA
